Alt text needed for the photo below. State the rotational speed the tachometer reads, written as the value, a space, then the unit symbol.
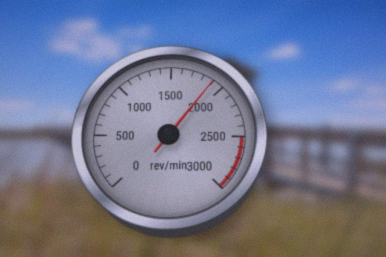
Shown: 1900 rpm
